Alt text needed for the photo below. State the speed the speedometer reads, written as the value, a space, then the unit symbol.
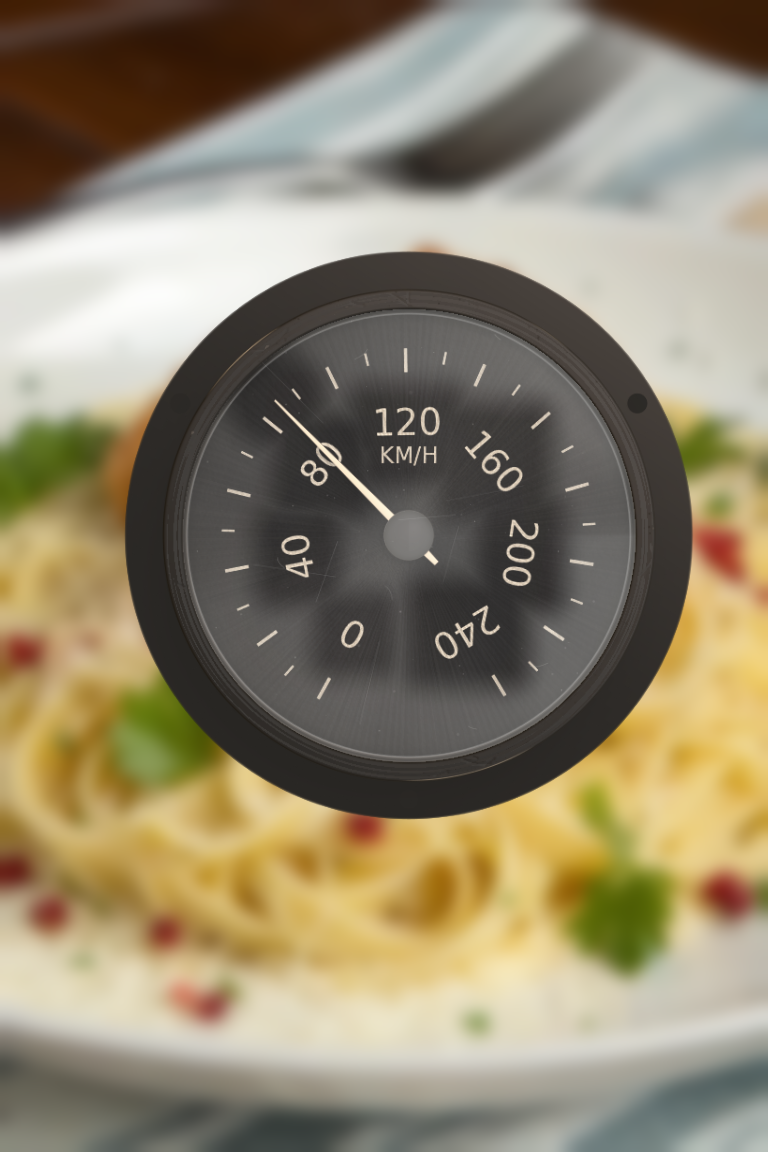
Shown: 85 km/h
